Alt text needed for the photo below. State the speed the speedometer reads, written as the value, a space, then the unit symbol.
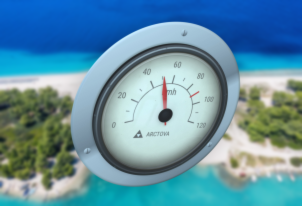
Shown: 50 km/h
